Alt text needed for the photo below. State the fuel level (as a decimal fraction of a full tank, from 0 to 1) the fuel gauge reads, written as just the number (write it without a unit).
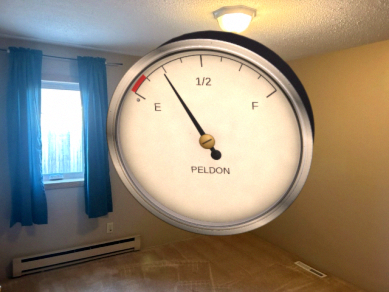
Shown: 0.25
